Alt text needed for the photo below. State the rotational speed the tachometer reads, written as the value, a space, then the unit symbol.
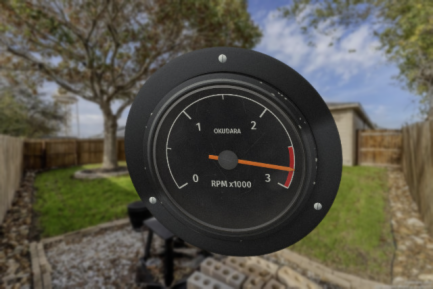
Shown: 2750 rpm
